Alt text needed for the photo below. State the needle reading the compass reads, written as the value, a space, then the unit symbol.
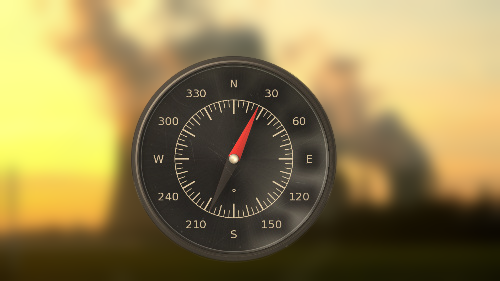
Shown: 25 °
